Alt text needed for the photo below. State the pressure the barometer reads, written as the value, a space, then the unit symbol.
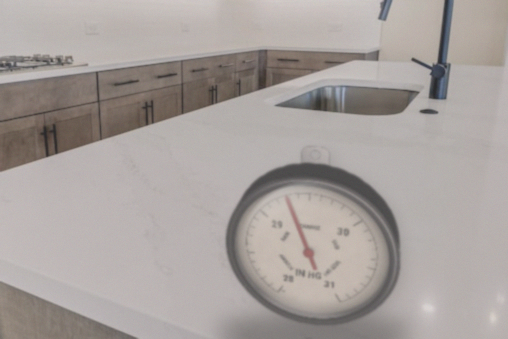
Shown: 29.3 inHg
